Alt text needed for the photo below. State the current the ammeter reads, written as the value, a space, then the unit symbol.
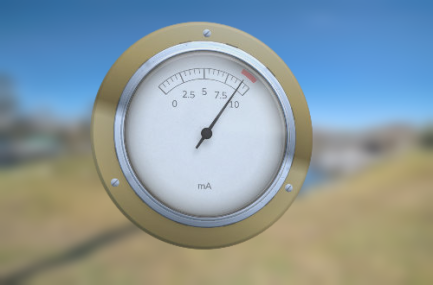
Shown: 9 mA
